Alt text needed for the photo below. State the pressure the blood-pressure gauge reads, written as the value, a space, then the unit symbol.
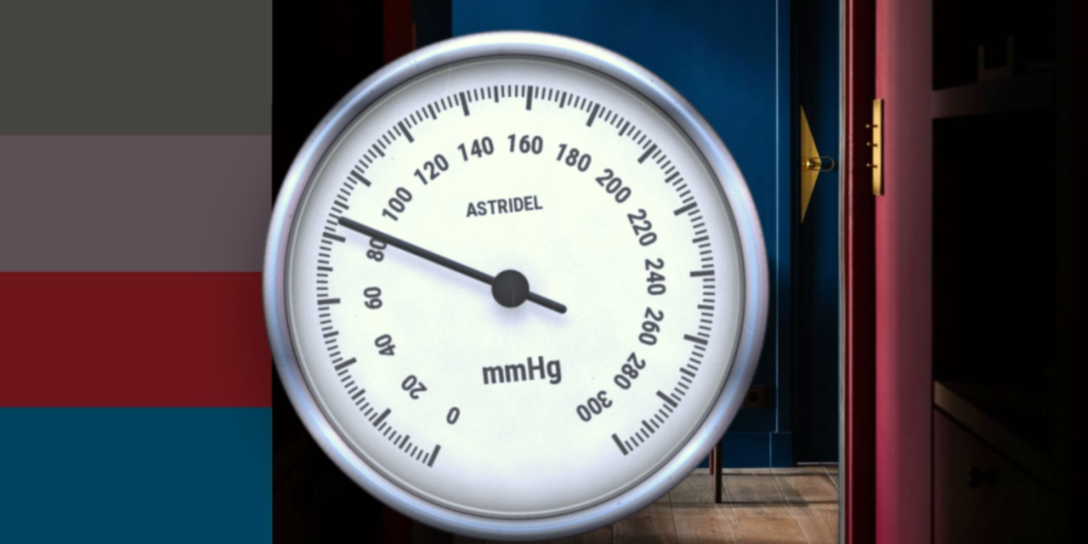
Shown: 86 mmHg
